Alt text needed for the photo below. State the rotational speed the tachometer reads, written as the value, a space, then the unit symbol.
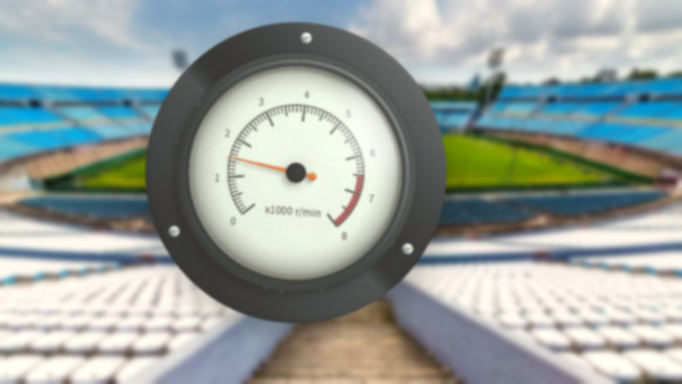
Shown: 1500 rpm
